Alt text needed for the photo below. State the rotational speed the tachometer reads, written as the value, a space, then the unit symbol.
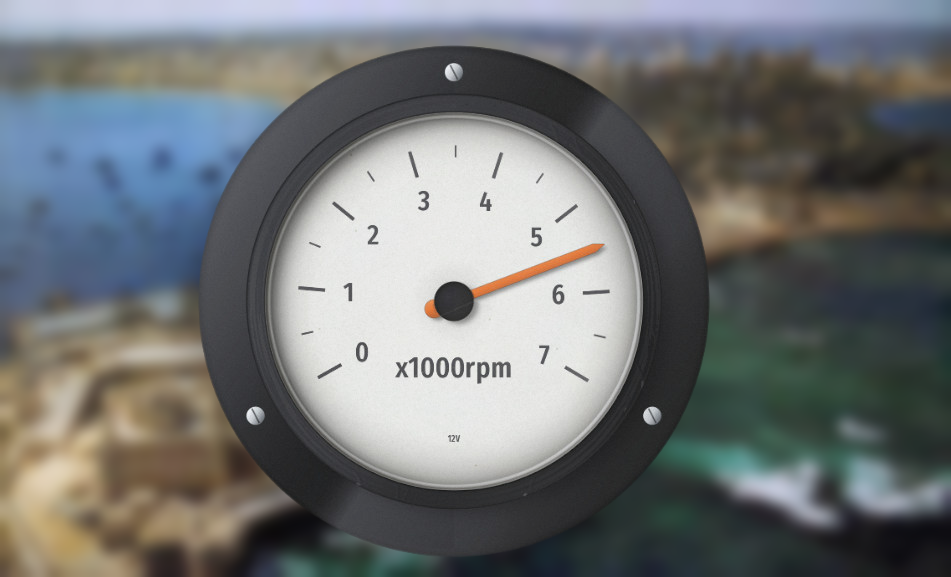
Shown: 5500 rpm
